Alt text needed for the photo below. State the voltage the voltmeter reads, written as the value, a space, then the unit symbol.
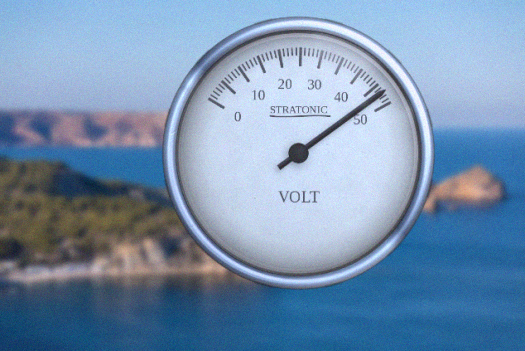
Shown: 47 V
